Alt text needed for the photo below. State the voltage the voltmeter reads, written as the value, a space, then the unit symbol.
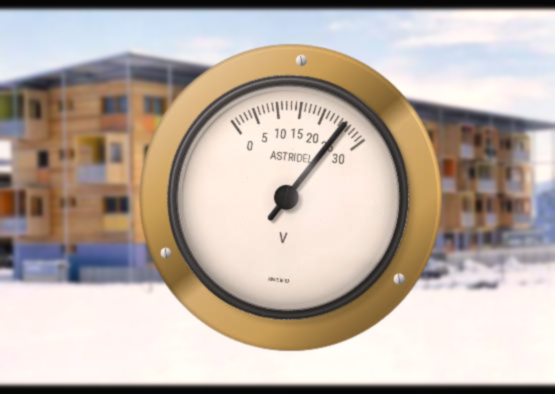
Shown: 25 V
